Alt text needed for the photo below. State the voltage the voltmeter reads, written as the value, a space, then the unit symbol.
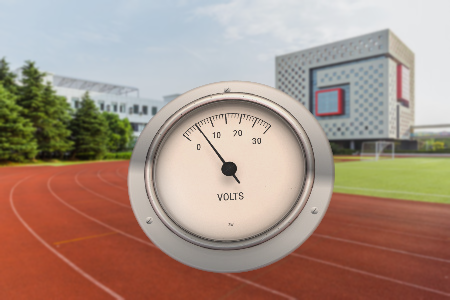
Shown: 5 V
